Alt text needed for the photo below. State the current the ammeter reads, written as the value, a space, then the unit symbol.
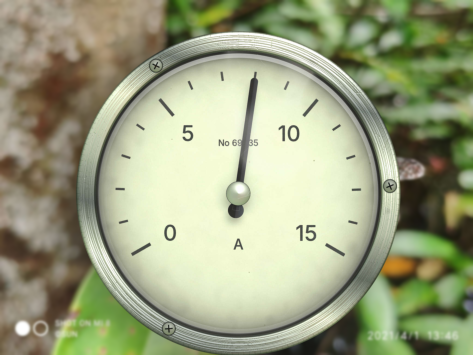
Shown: 8 A
